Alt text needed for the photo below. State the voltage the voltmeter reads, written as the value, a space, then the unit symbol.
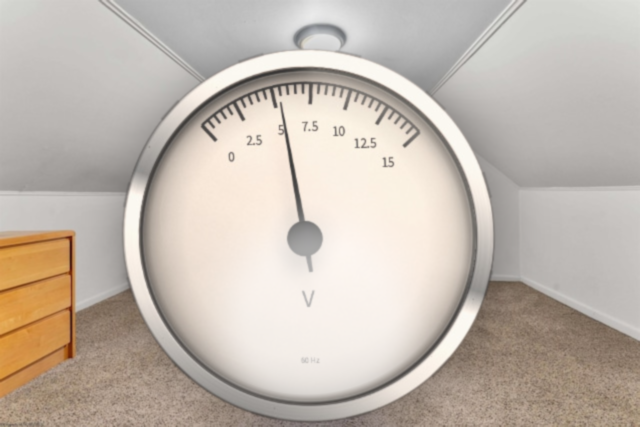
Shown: 5.5 V
